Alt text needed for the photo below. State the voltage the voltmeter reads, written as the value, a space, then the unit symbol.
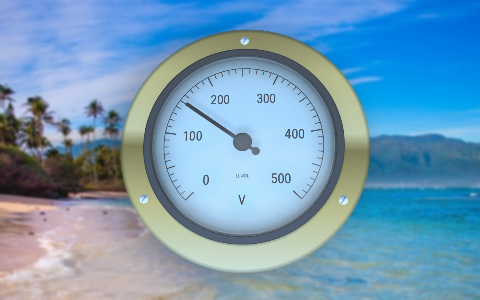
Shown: 150 V
